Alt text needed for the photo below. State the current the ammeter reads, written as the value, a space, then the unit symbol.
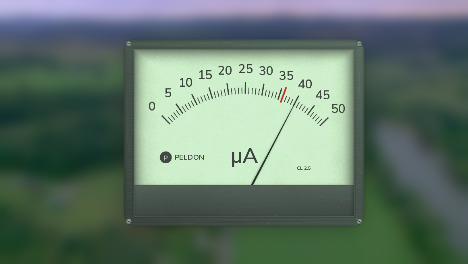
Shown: 40 µA
